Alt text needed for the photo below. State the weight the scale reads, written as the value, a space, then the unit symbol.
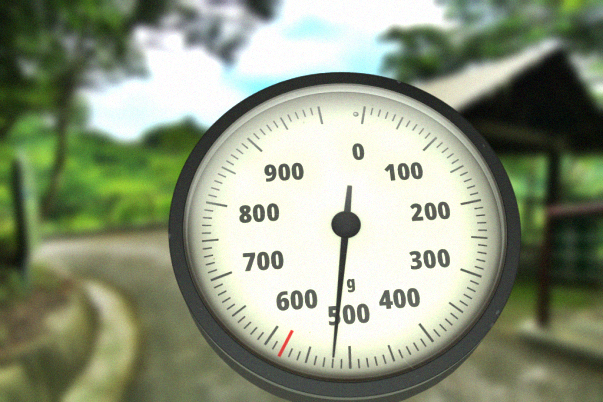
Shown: 520 g
